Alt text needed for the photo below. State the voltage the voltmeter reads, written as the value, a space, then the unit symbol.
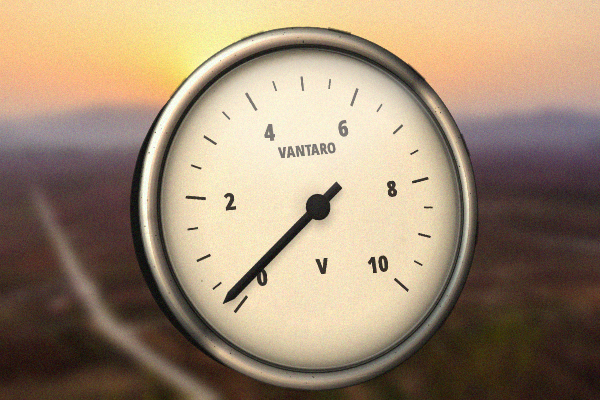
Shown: 0.25 V
